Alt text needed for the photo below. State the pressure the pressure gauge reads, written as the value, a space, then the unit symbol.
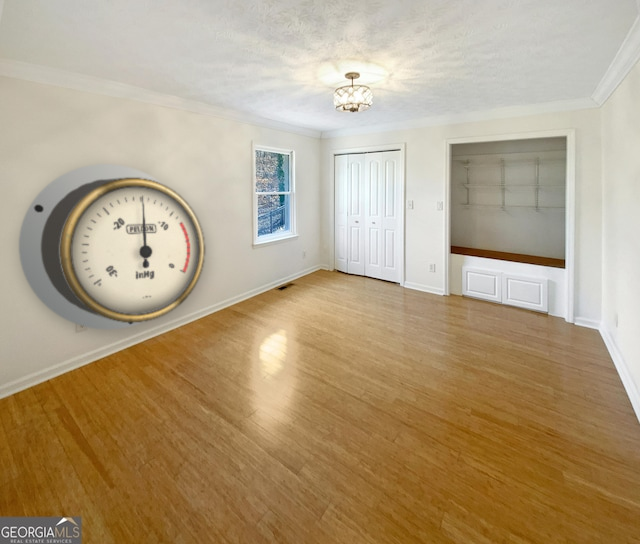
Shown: -15 inHg
